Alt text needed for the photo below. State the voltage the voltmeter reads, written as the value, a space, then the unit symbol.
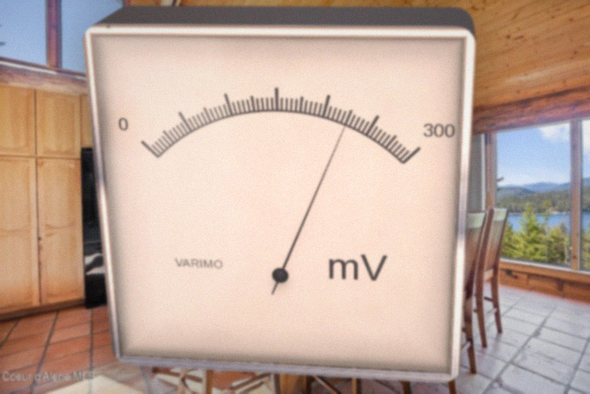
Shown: 225 mV
